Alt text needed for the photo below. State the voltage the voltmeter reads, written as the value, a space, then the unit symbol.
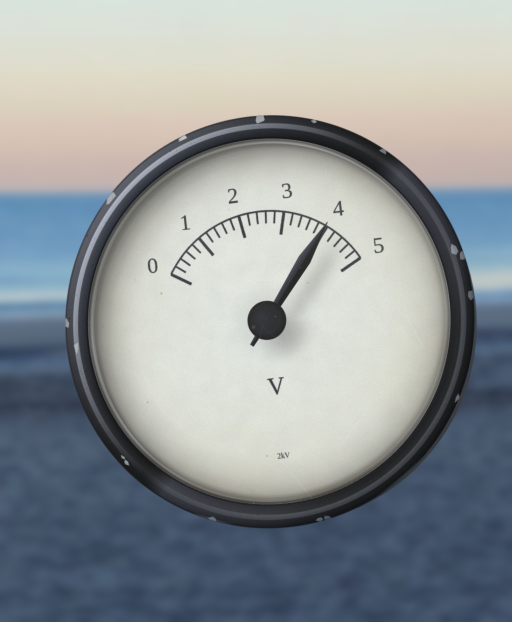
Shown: 4 V
